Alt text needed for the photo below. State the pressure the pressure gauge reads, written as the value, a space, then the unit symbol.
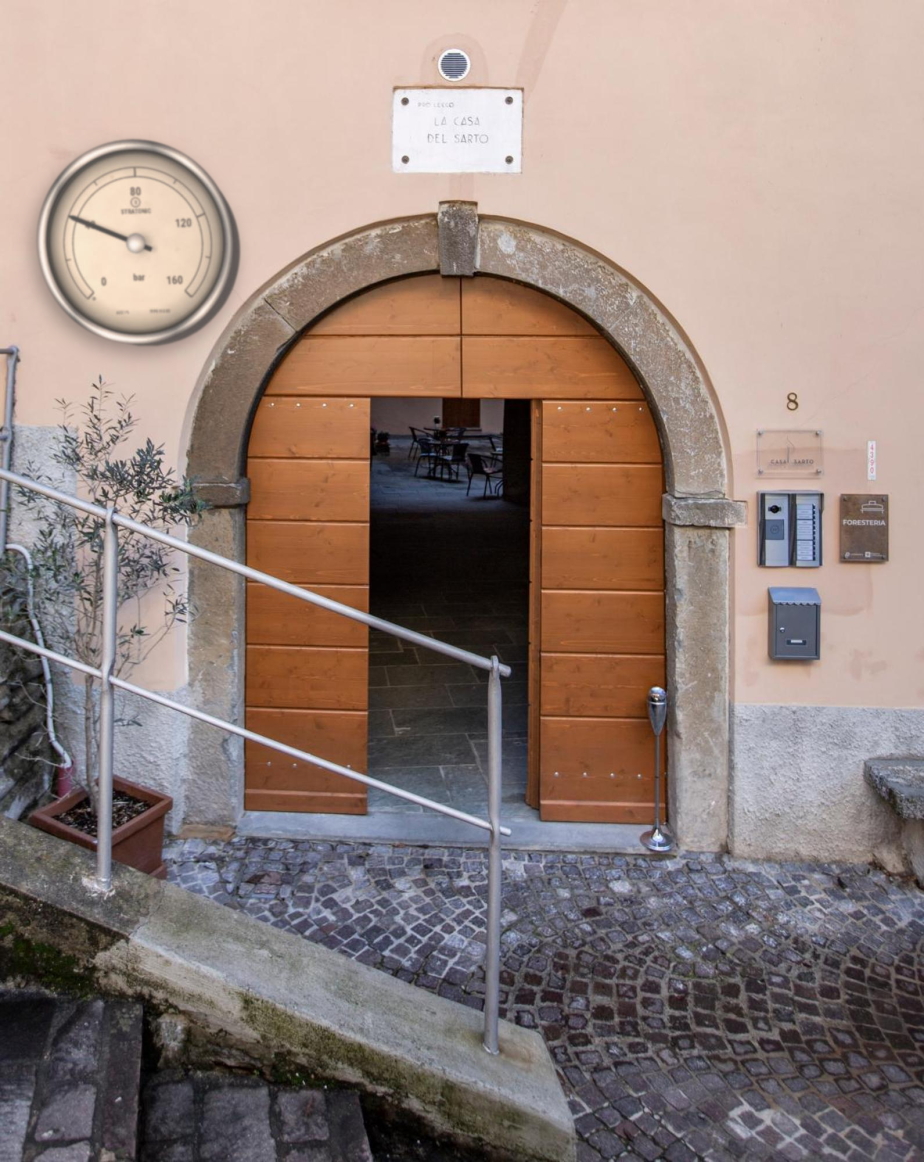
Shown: 40 bar
